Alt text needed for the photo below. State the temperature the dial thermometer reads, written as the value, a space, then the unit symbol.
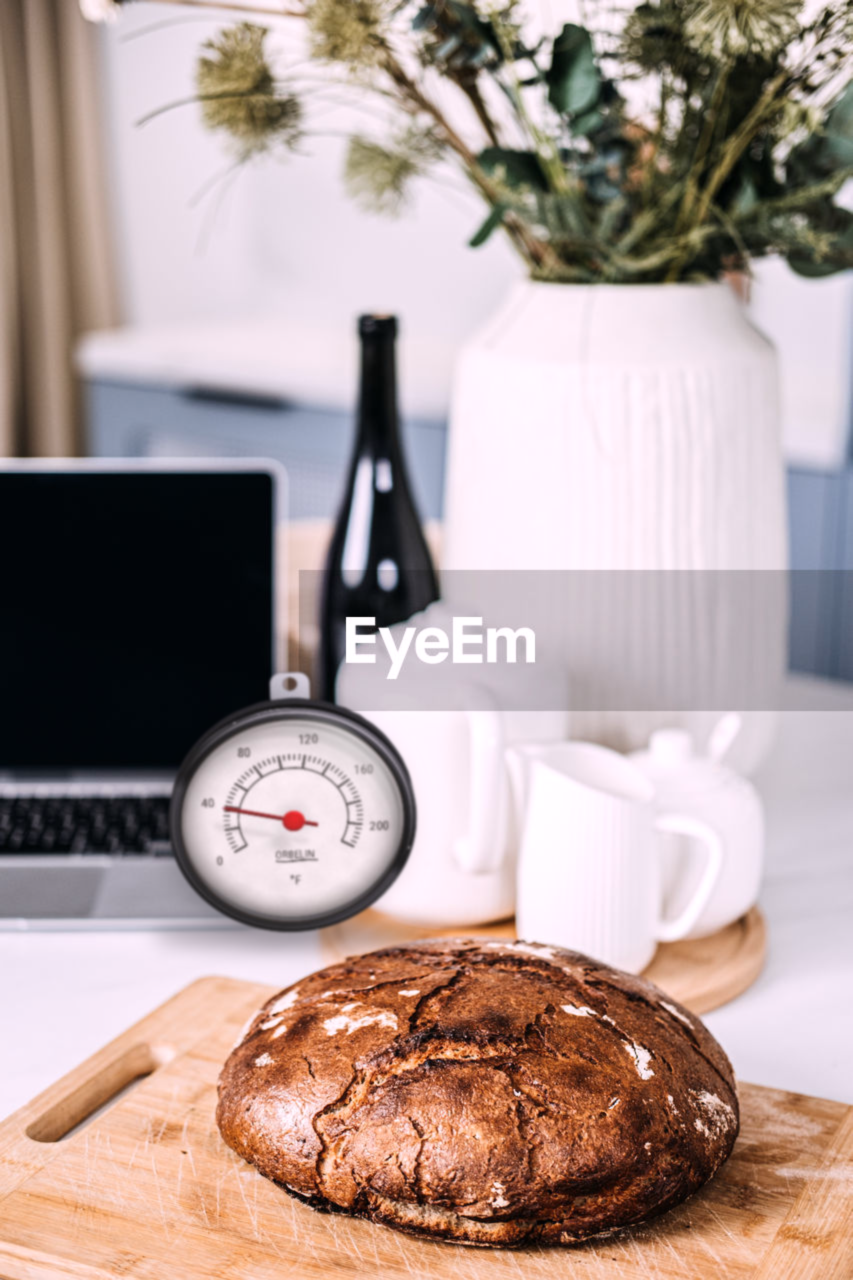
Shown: 40 °F
